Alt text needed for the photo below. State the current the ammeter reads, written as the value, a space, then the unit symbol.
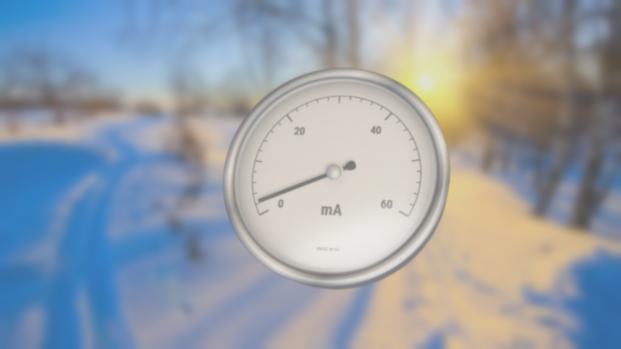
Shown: 2 mA
